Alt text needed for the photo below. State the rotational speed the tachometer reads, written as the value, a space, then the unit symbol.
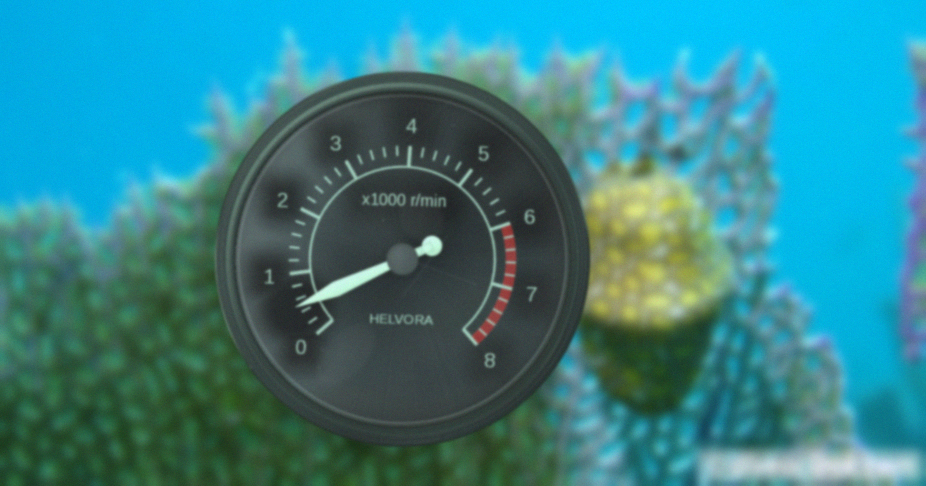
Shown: 500 rpm
